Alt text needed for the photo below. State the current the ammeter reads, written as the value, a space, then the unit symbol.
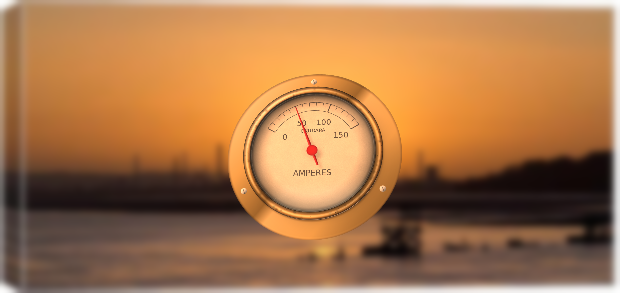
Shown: 50 A
